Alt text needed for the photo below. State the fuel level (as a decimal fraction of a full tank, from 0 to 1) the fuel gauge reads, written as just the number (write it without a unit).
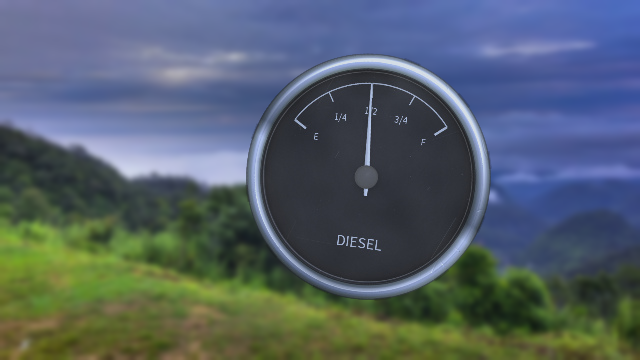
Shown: 0.5
